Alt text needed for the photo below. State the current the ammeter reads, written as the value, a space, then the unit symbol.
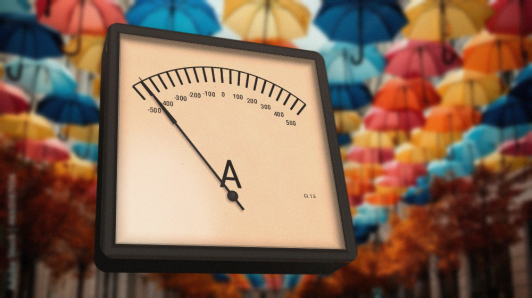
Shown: -450 A
